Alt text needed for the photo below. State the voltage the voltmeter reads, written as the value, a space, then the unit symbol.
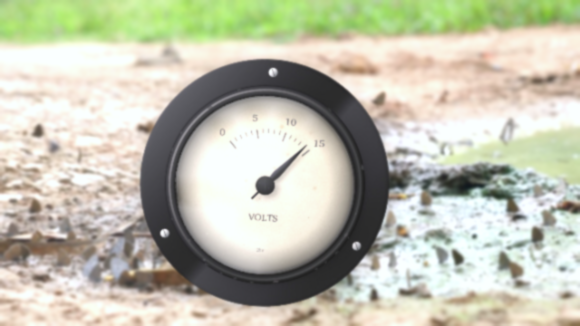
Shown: 14 V
